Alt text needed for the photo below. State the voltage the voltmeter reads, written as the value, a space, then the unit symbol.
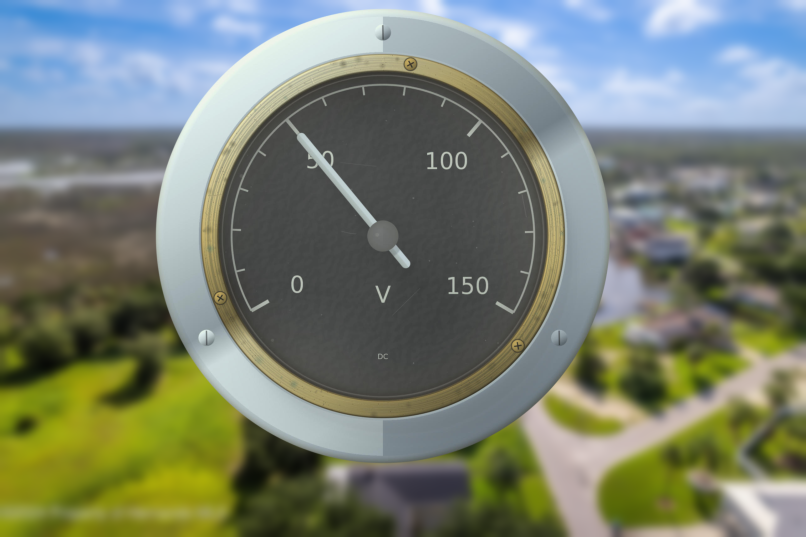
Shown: 50 V
